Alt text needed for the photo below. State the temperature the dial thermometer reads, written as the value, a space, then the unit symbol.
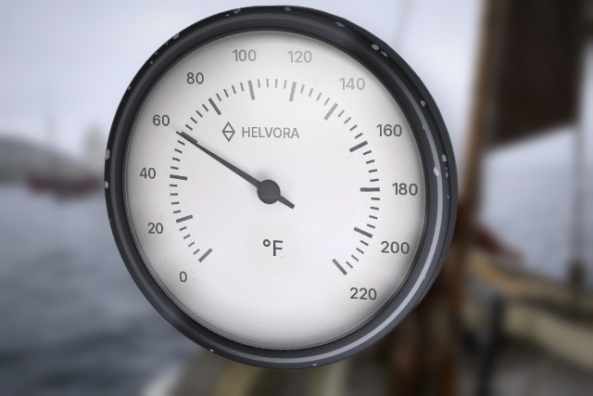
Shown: 60 °F
